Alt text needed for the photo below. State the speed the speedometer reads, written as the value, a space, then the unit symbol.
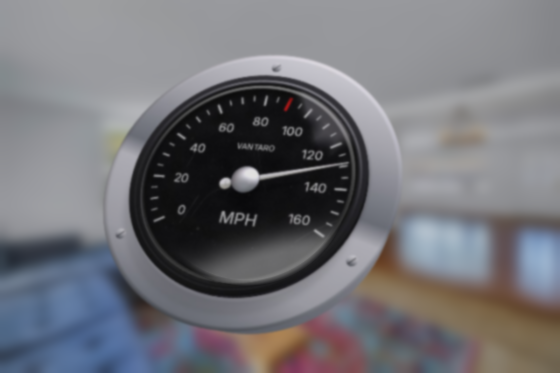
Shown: 130 mph
